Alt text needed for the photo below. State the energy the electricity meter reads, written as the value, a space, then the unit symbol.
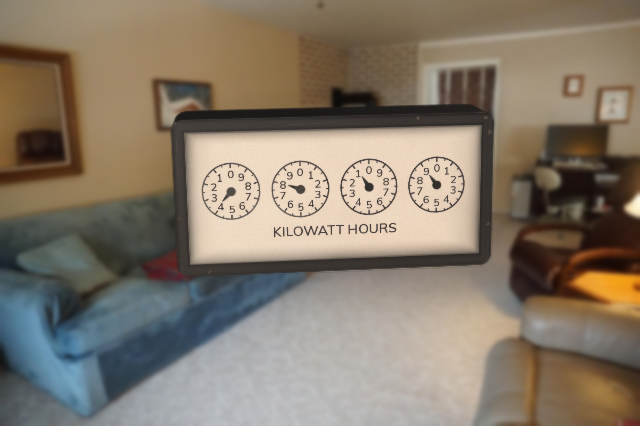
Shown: 3809 kWh
